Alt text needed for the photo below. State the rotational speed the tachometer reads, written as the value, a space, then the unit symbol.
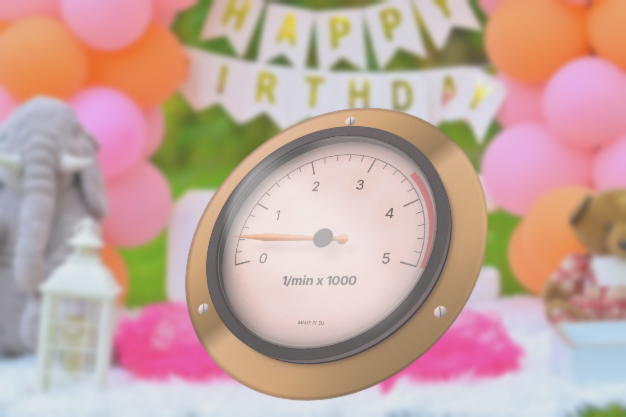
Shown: 400 rpm
